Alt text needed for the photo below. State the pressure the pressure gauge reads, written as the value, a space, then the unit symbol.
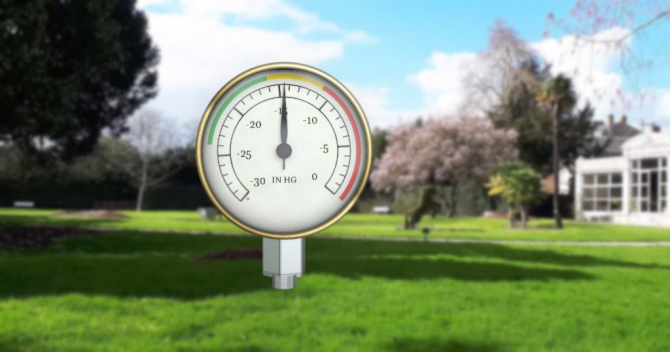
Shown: -14.5 inHg
